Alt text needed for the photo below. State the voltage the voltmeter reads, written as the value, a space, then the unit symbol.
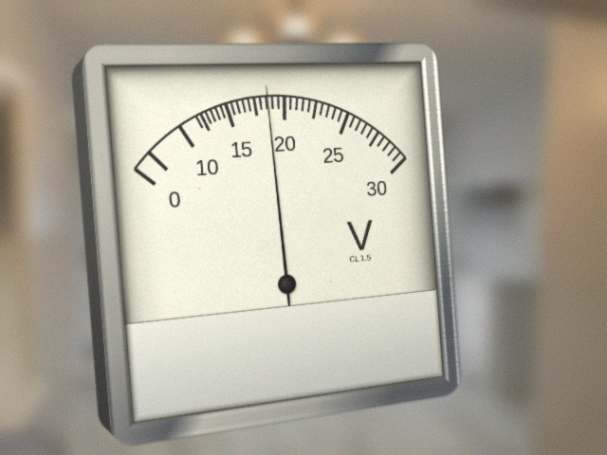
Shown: 18.5 V
